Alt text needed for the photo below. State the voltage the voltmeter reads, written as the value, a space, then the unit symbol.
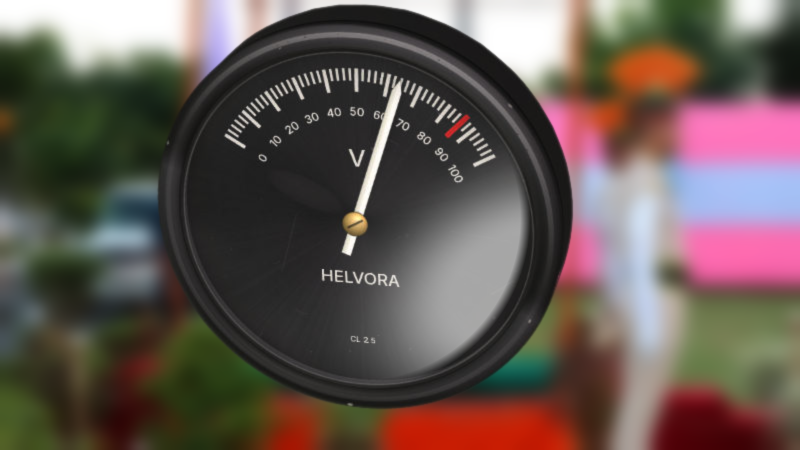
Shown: 64 V
